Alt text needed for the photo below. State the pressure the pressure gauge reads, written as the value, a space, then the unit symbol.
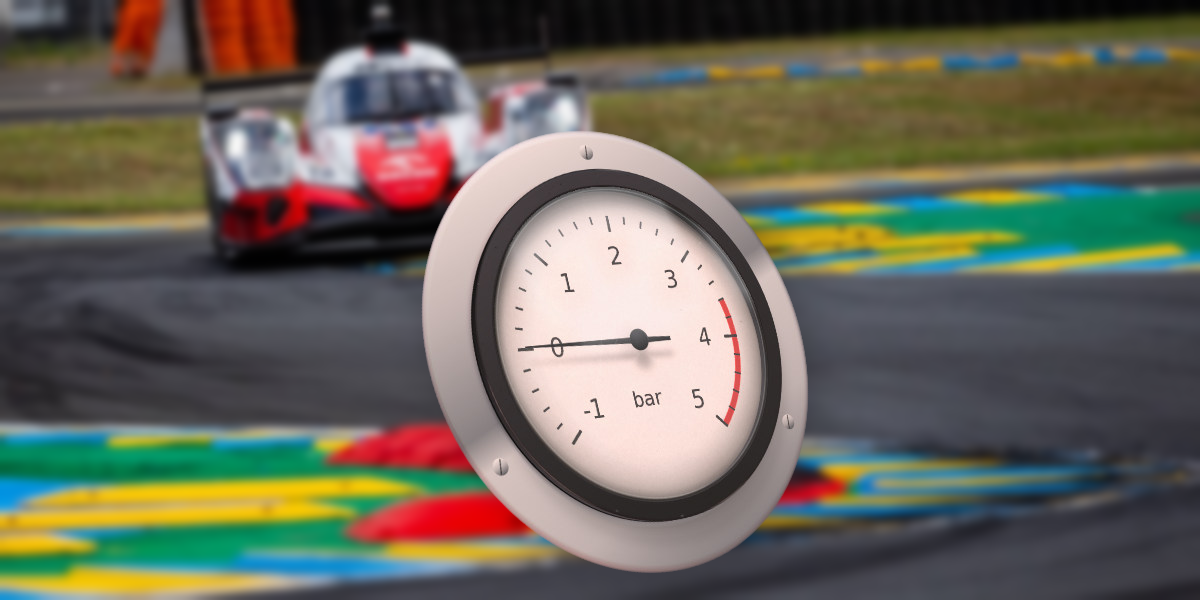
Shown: 0 bar
